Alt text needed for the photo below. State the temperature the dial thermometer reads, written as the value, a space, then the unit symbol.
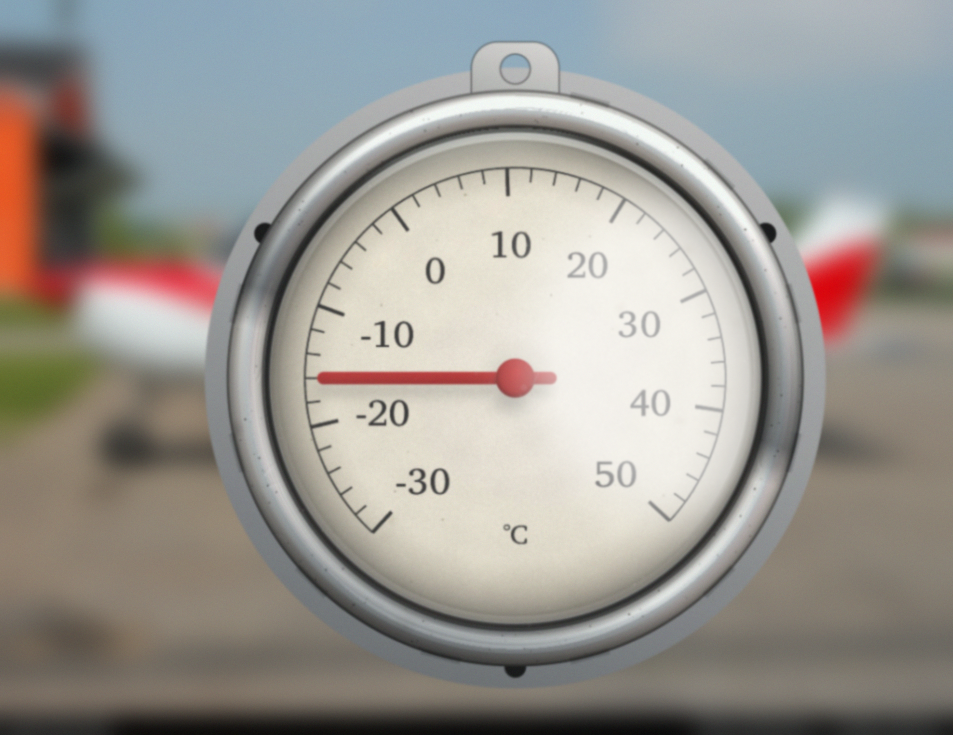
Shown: -16 °C
